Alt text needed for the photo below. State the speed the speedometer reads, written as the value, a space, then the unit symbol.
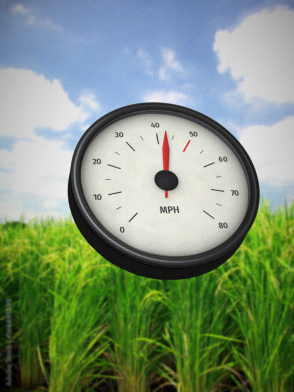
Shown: 42.5 mph
